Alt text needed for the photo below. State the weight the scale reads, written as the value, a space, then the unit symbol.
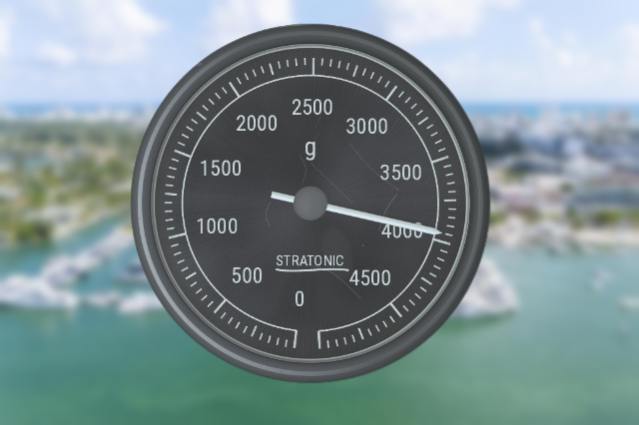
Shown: 3950 g
